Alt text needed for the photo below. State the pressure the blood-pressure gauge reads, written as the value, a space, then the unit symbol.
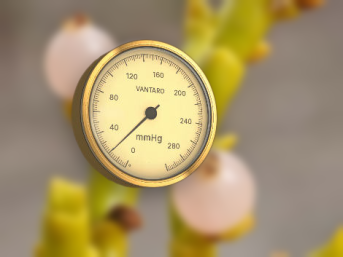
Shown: 20 mmHg
